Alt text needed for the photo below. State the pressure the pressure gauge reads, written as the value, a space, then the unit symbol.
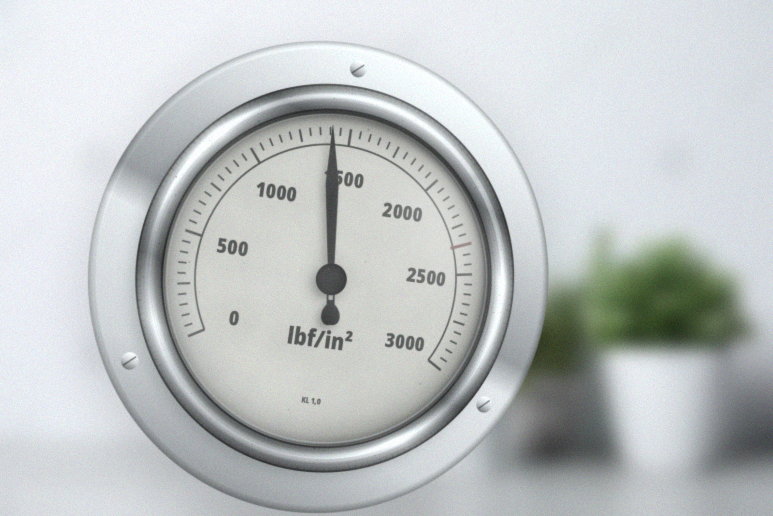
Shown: 1400 psi
